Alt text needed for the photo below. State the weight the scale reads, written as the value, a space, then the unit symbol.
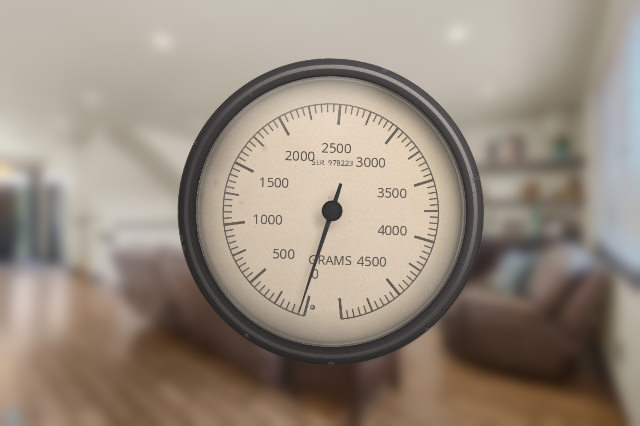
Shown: 50 g
